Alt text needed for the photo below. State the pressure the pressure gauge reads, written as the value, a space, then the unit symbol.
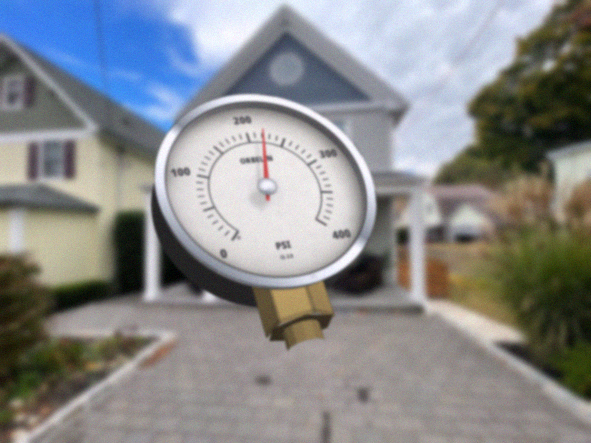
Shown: 220 psi
